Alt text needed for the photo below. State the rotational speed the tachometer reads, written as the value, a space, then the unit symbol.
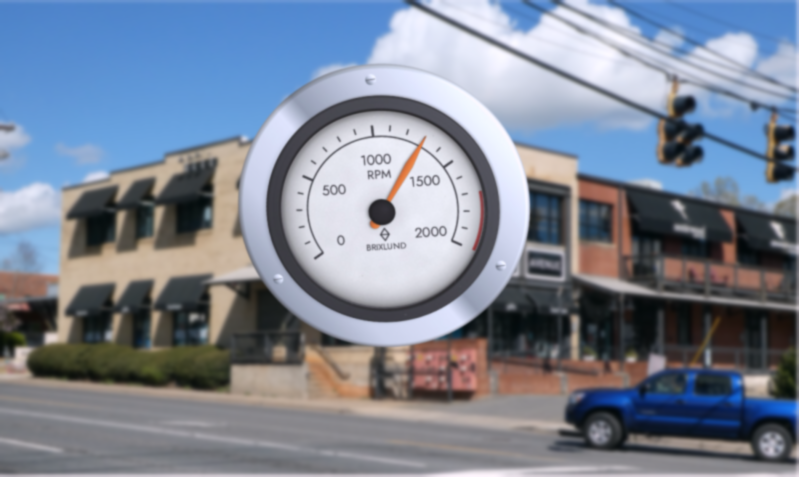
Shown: 1300 rpm
